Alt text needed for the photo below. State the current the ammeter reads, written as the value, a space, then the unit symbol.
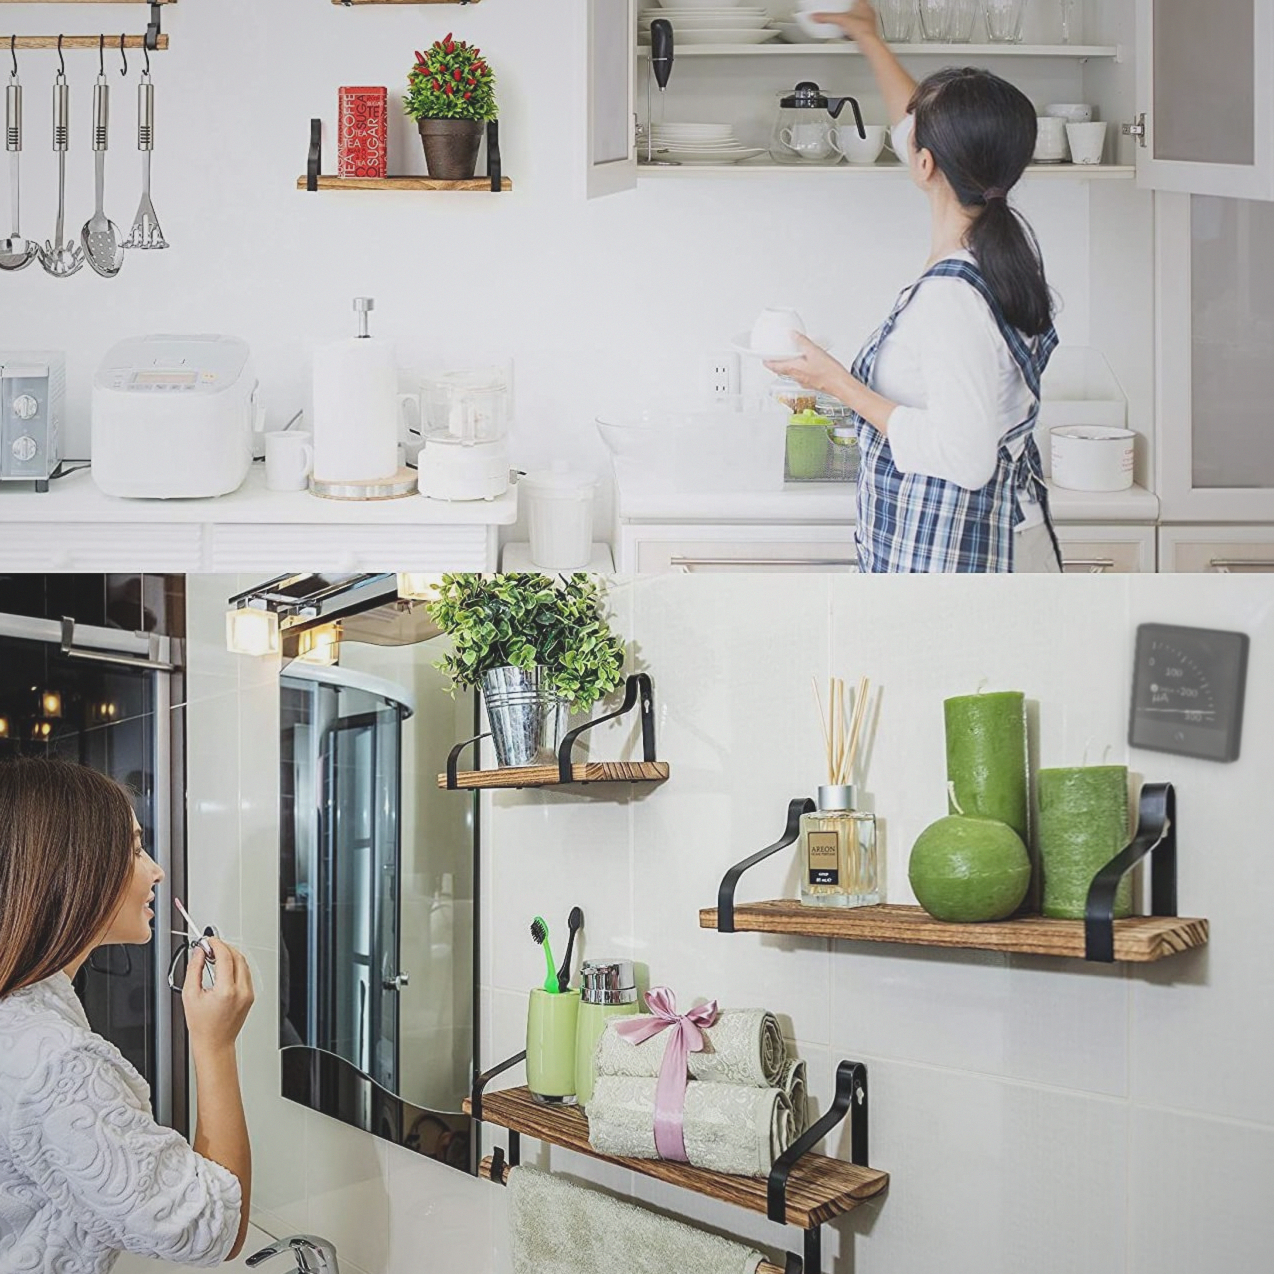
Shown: 280 µA
